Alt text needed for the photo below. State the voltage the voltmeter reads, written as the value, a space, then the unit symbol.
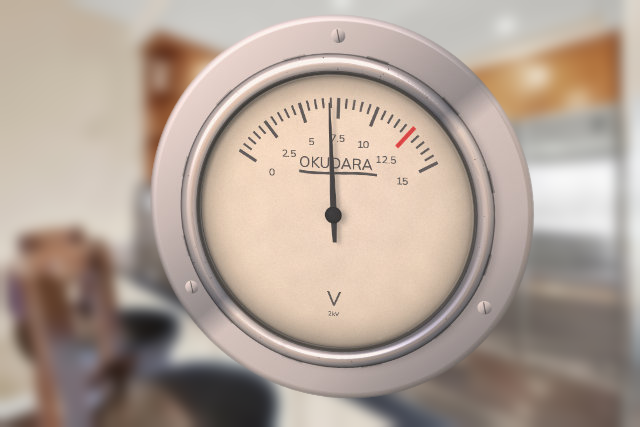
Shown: 7 V
